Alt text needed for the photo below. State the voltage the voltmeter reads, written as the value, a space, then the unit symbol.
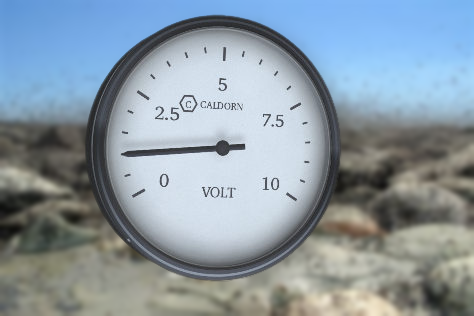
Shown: 1 V
